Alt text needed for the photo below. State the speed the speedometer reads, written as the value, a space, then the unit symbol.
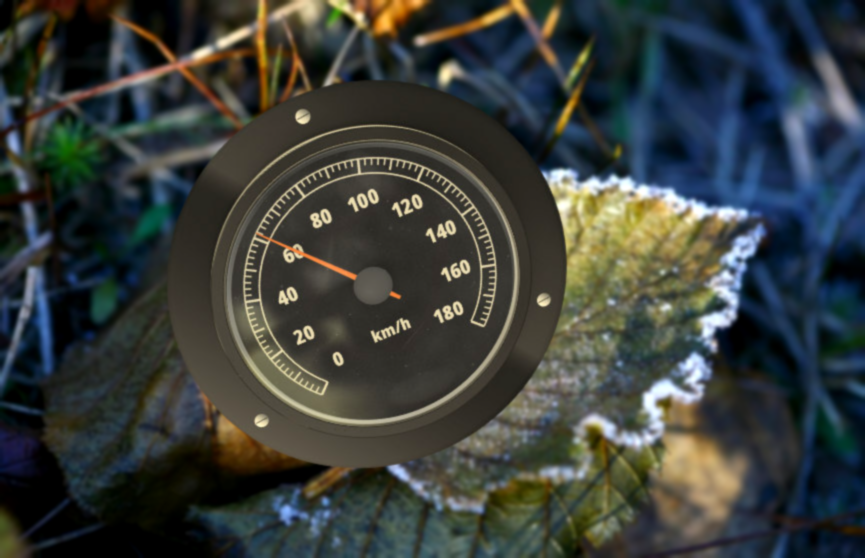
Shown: 62 km/h
